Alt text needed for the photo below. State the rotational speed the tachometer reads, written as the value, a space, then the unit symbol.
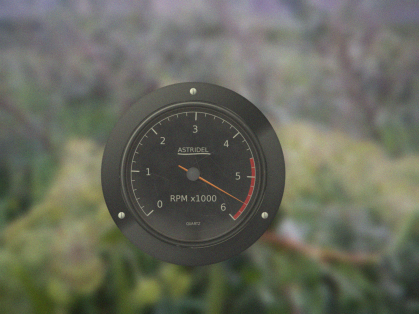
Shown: 5600 rpm
